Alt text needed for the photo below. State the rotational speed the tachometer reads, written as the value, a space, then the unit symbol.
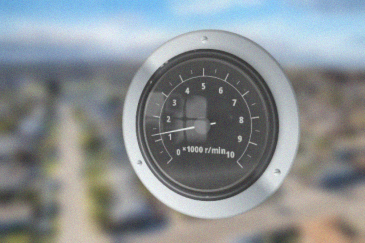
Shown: 1250 rpm
